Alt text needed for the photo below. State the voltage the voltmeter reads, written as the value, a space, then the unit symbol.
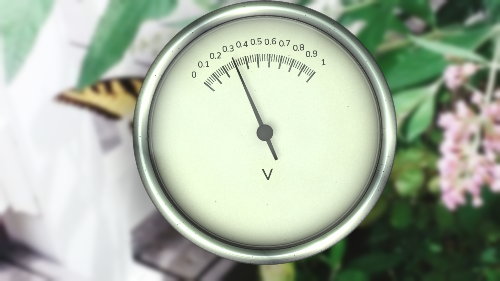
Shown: 0.3 V
